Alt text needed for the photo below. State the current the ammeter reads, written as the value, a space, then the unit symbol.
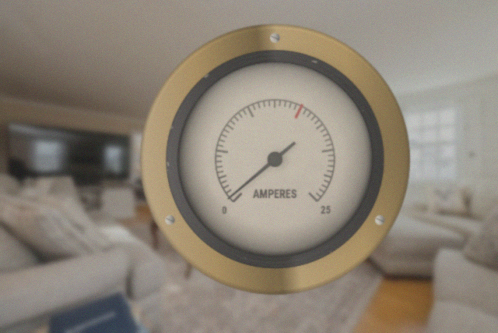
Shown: 0.5 A
